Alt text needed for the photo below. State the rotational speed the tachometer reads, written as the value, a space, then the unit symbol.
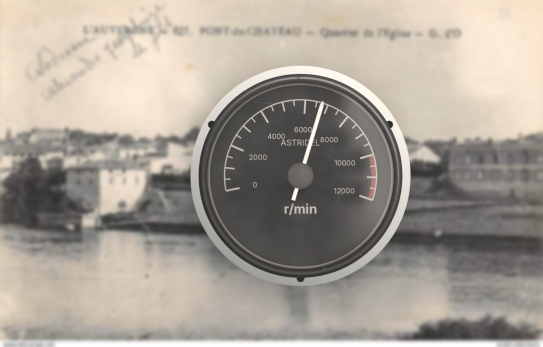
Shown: 6750 rpm
